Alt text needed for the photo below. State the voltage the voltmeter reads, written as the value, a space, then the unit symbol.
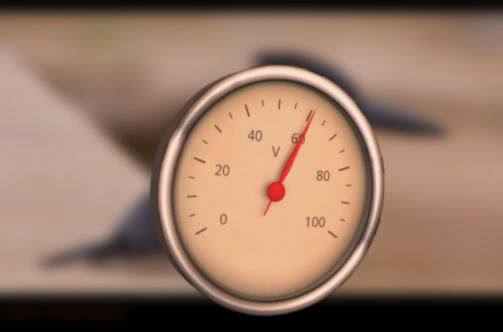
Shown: 60 V
